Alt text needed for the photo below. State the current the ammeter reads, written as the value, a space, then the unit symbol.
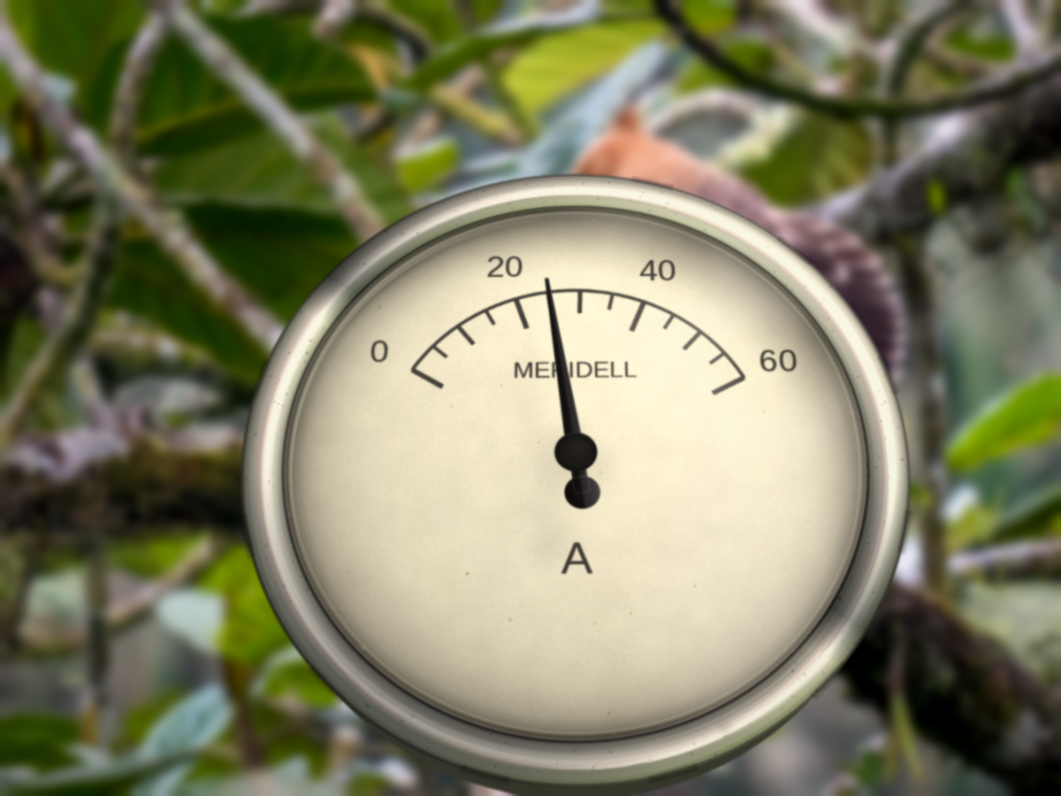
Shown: 25 A
